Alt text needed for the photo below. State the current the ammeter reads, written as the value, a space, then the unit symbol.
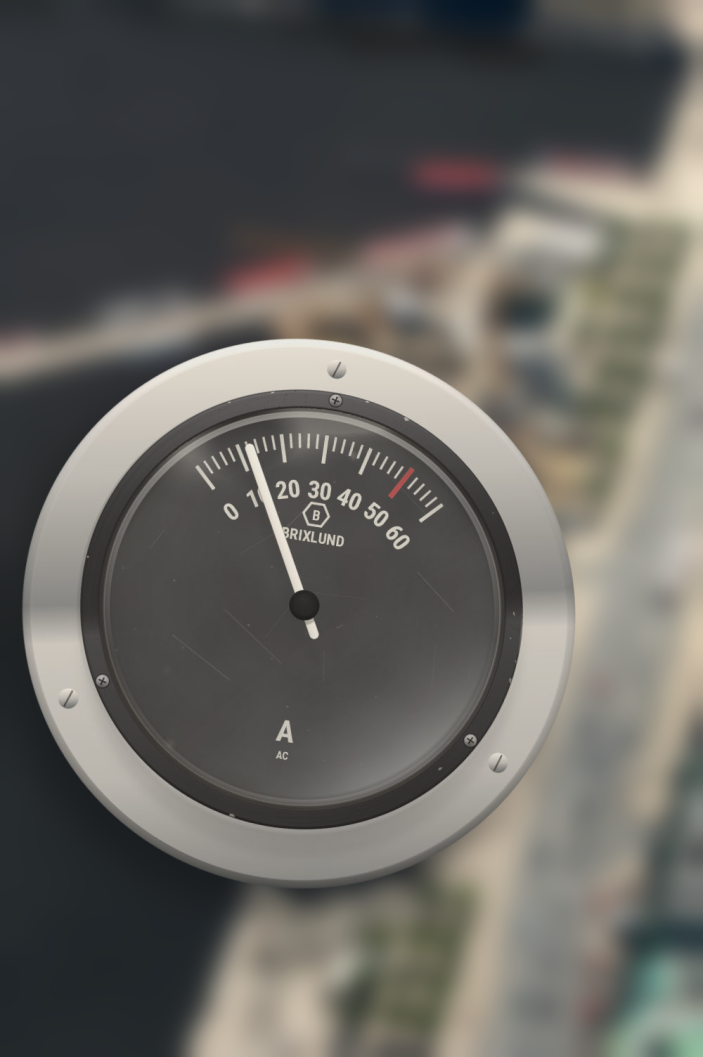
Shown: 12 A
